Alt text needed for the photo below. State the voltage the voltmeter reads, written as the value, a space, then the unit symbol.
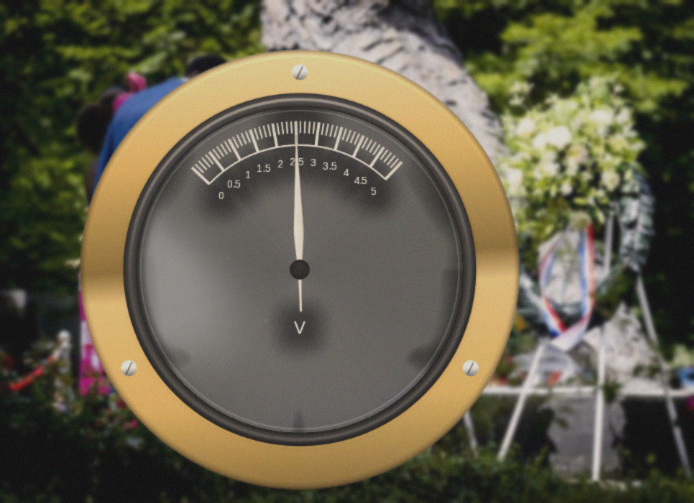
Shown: 2.5 V
